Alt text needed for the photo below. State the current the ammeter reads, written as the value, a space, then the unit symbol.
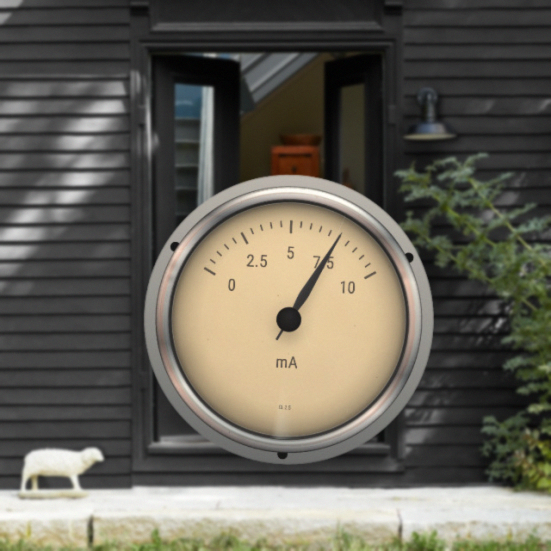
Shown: 7.5 mA
